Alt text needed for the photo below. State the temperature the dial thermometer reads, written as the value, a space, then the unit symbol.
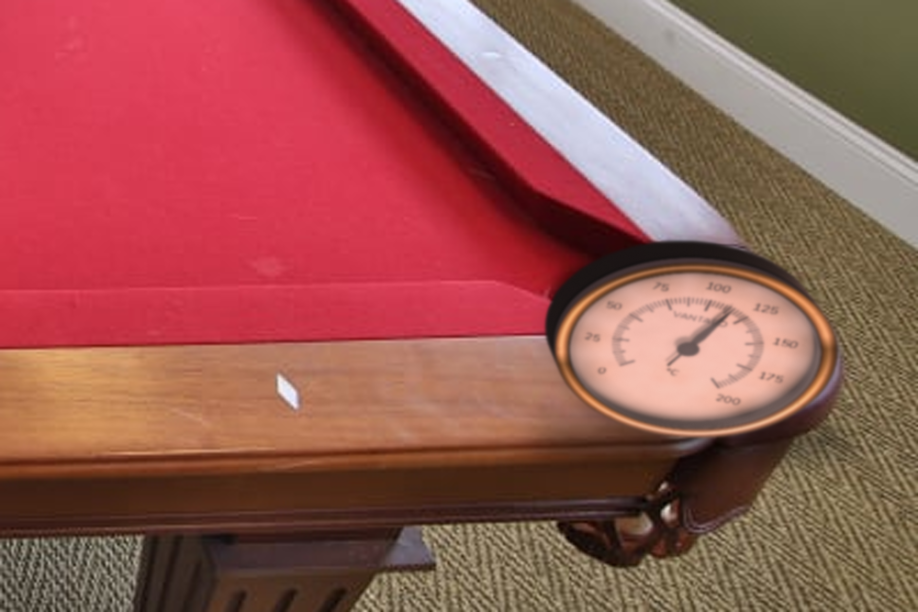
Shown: 112.5 °C
